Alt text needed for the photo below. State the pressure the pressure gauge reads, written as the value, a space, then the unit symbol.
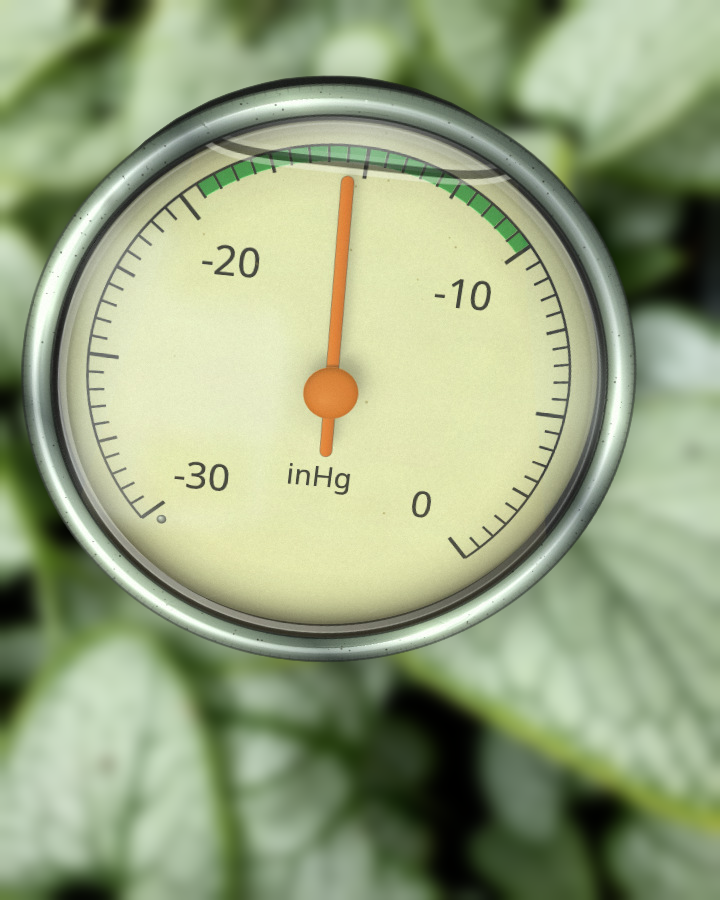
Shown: -15.5 inHg
